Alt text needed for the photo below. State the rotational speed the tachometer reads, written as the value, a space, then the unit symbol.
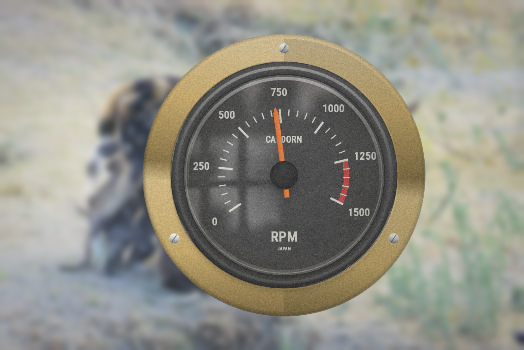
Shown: 725 rpm
